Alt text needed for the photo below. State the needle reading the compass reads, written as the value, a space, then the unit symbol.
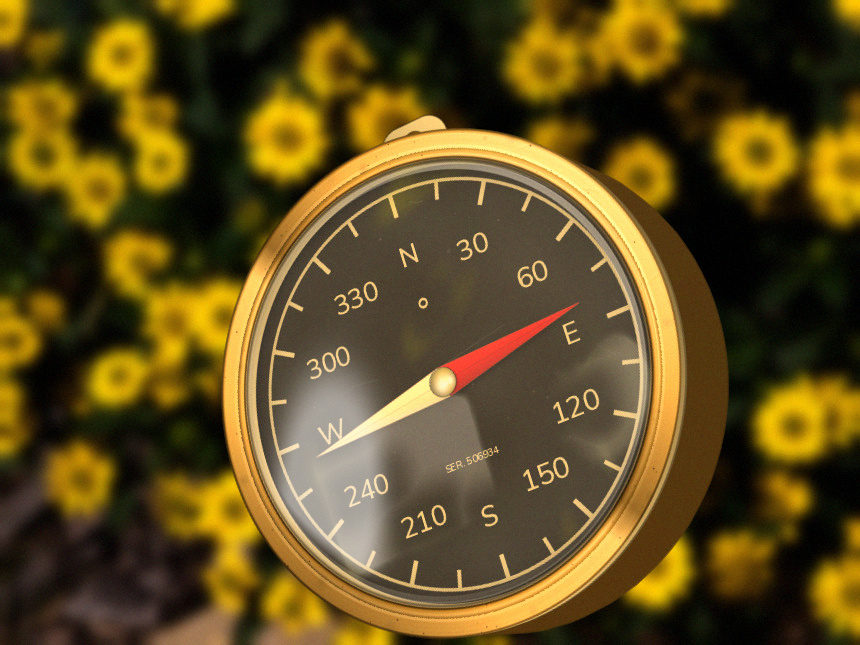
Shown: 82.5 °
